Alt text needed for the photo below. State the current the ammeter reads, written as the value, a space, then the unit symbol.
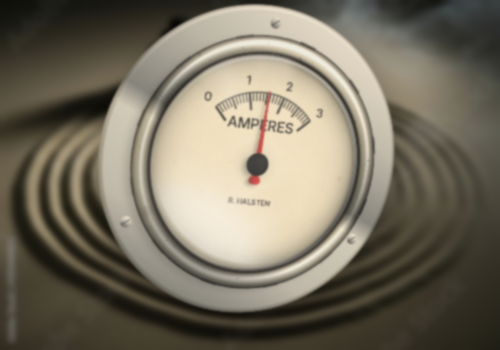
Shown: 1.5 A
